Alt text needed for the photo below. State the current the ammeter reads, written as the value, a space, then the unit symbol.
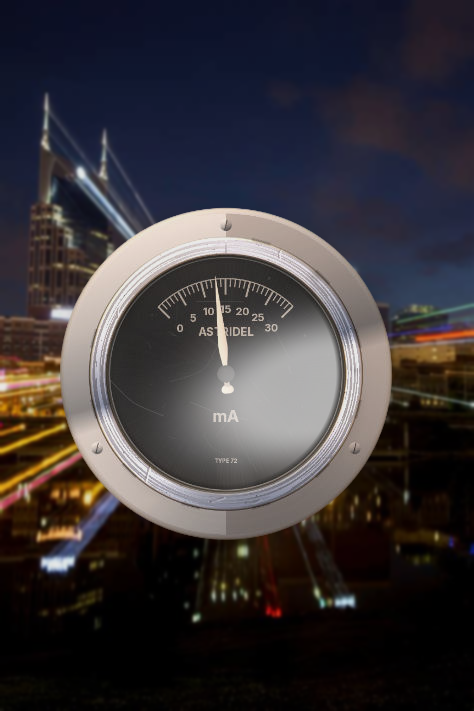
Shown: 13 mA
